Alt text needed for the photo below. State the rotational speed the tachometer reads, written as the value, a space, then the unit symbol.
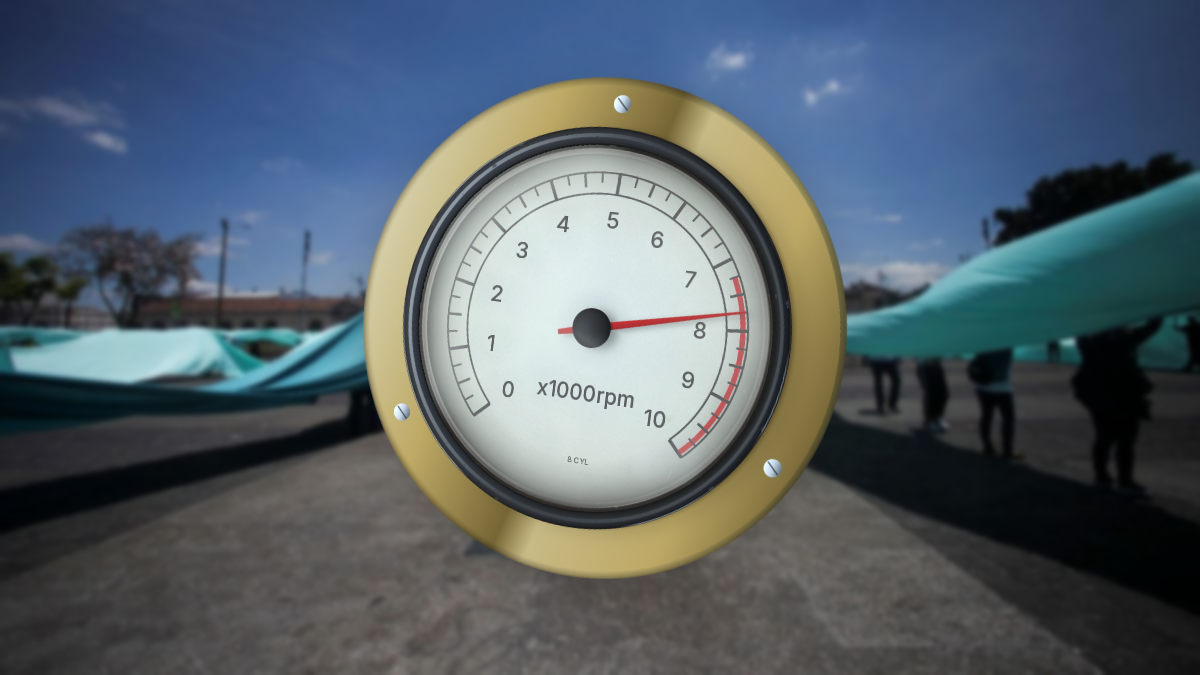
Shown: 7750 rpm
